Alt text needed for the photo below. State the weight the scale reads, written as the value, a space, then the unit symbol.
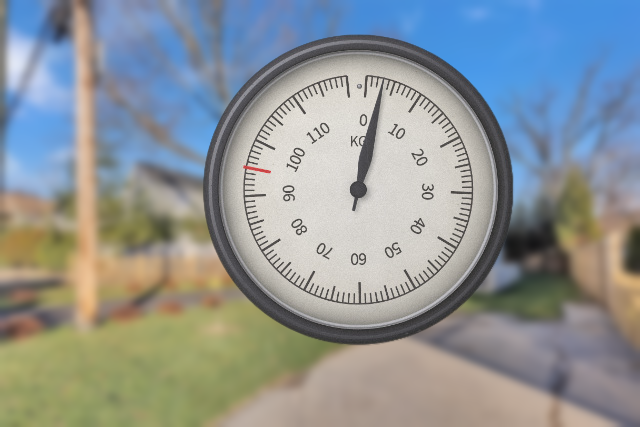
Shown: 3 kg
